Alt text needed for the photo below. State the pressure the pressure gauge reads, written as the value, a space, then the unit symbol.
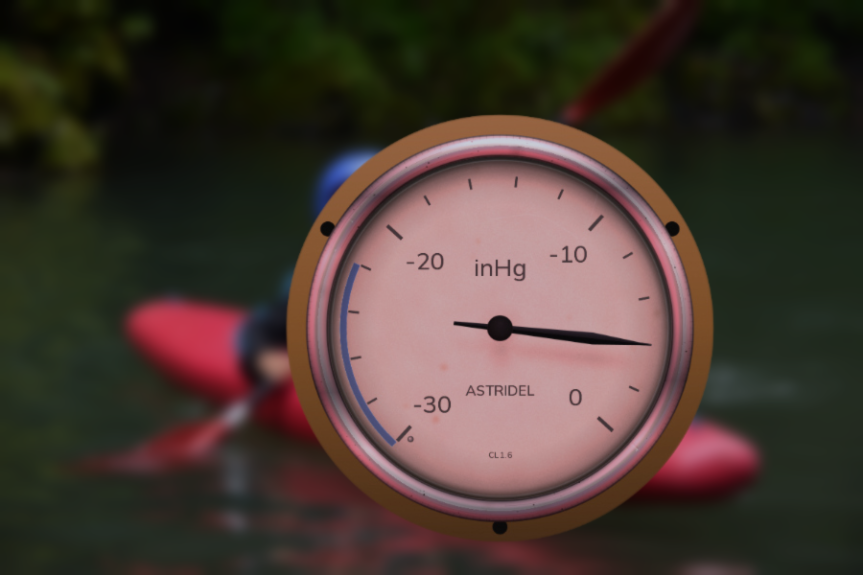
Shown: -4 inHg
